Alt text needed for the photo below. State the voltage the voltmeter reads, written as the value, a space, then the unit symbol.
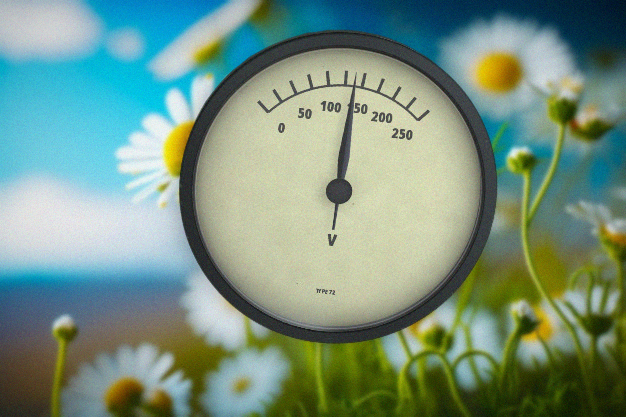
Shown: 137.5 V
